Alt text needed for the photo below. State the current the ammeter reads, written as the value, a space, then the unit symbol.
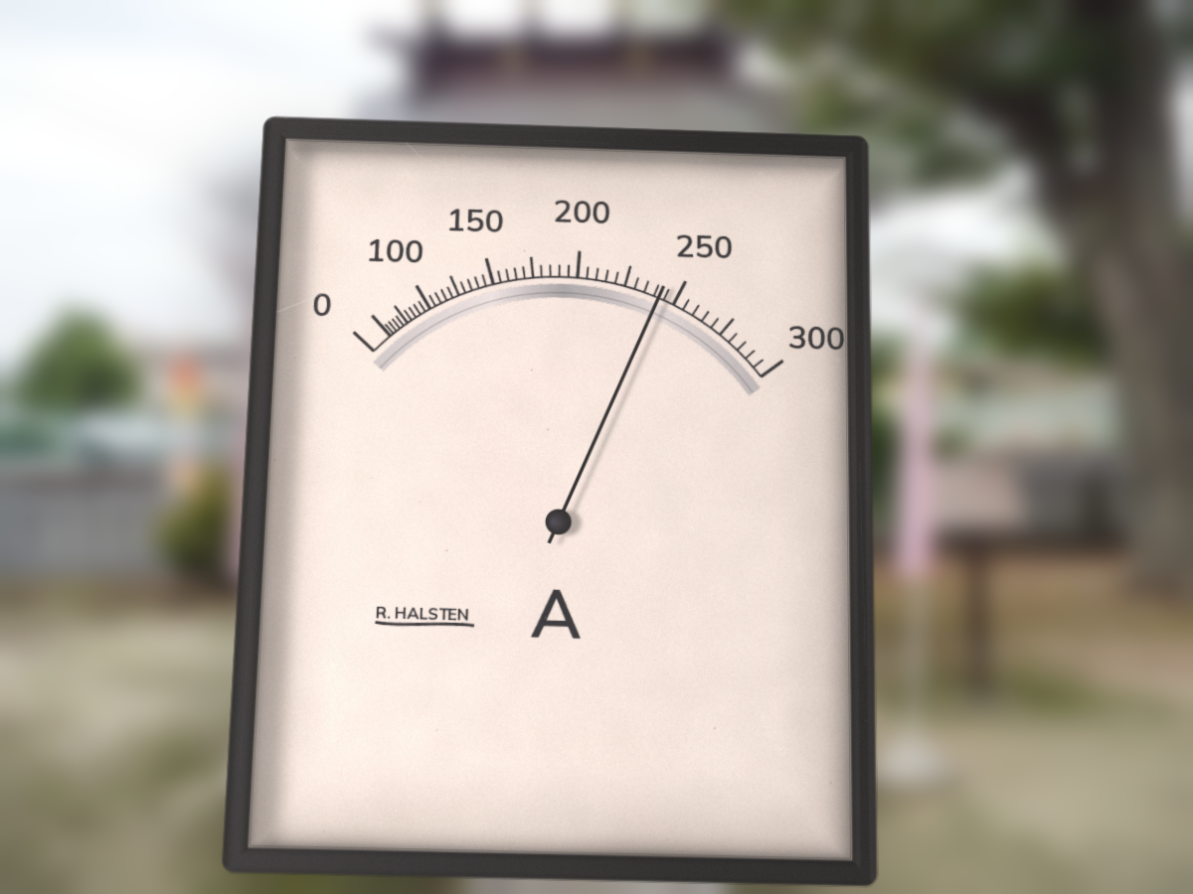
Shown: 242.5 A
